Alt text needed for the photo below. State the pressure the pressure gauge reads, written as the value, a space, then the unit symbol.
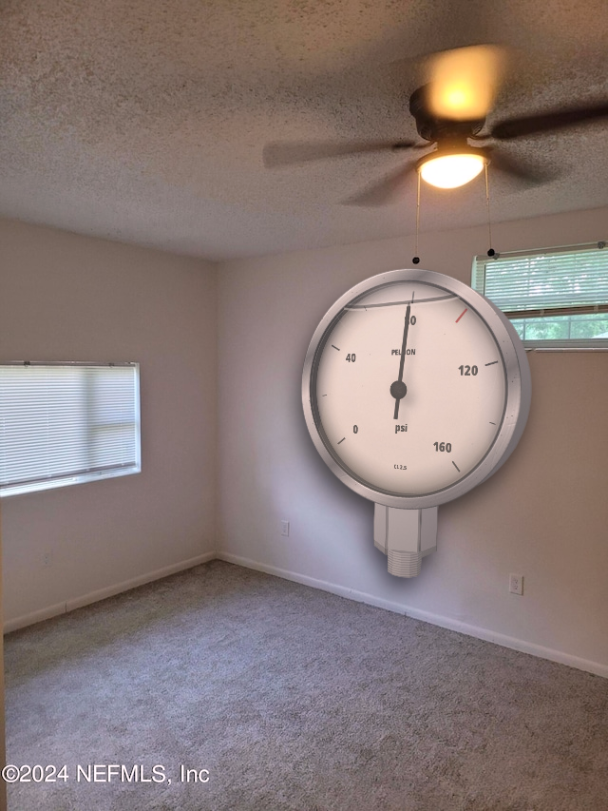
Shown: 80 psi
